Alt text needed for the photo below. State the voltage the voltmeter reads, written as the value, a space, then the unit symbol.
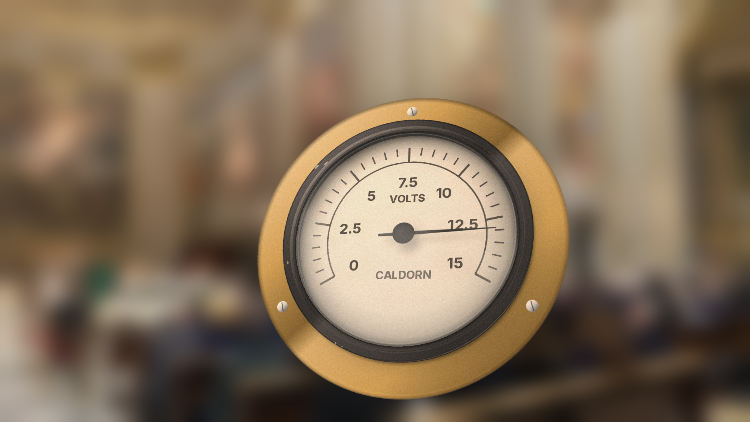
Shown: 13 V
